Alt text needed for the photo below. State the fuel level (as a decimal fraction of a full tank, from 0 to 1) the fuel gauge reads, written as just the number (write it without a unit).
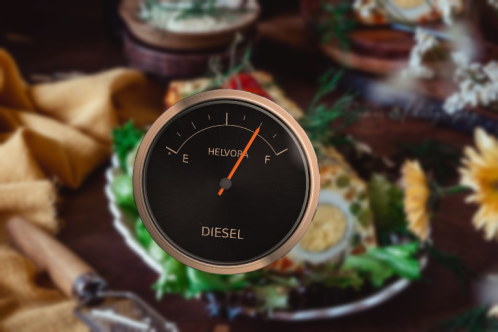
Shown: 0.75
